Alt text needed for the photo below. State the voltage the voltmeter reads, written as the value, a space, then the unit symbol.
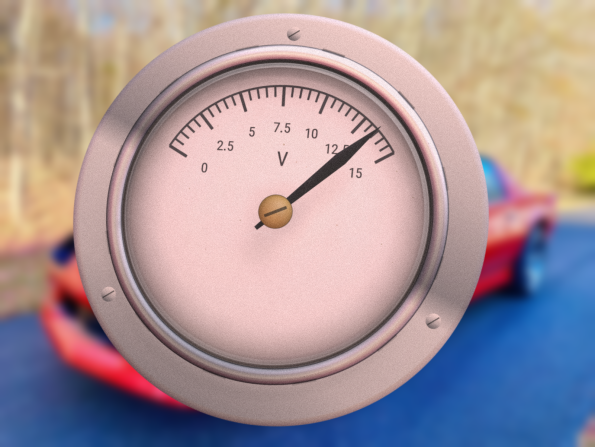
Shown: 13.5 V
